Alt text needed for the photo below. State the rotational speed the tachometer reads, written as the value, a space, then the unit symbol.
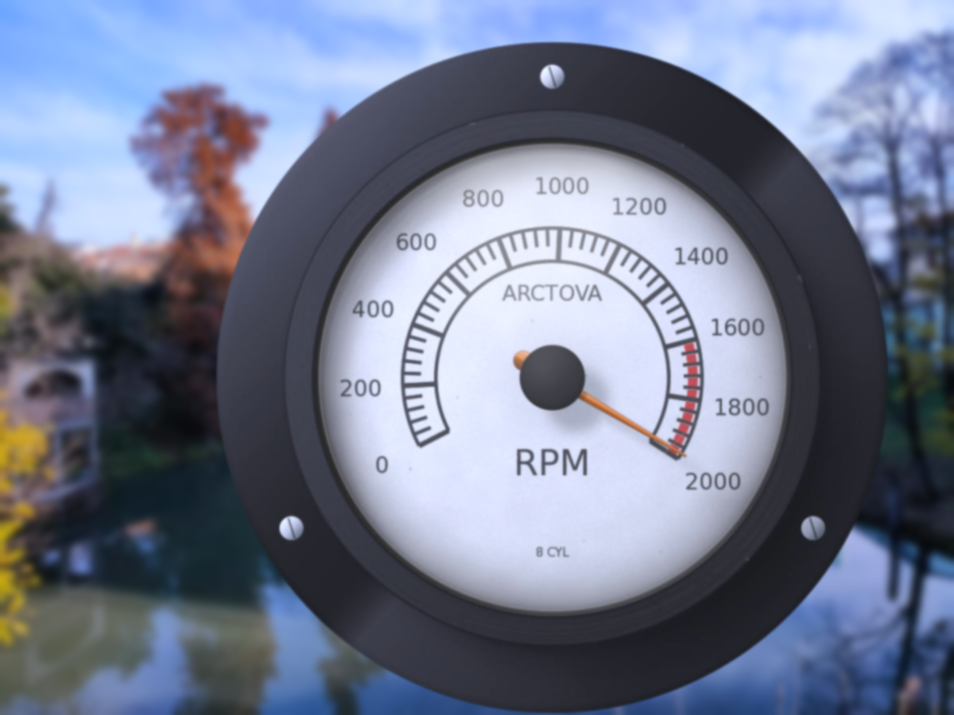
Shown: 1980 rpm
